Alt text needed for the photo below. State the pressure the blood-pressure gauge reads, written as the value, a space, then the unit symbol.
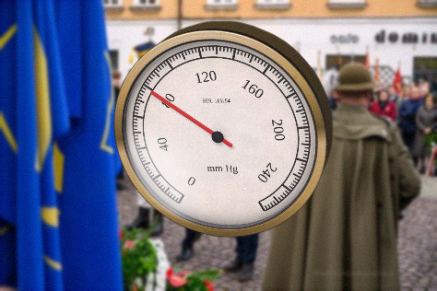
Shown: 80 mmHg
